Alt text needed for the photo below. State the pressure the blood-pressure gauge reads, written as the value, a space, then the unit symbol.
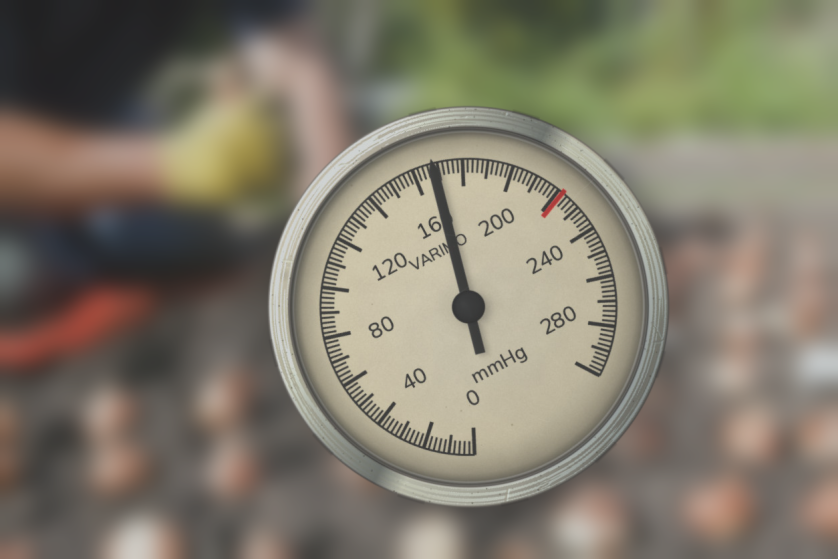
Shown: 168 mmHg
